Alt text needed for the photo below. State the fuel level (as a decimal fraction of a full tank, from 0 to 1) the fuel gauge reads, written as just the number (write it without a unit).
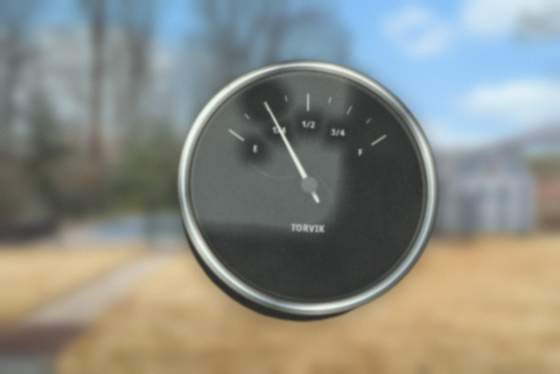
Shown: 0.25
